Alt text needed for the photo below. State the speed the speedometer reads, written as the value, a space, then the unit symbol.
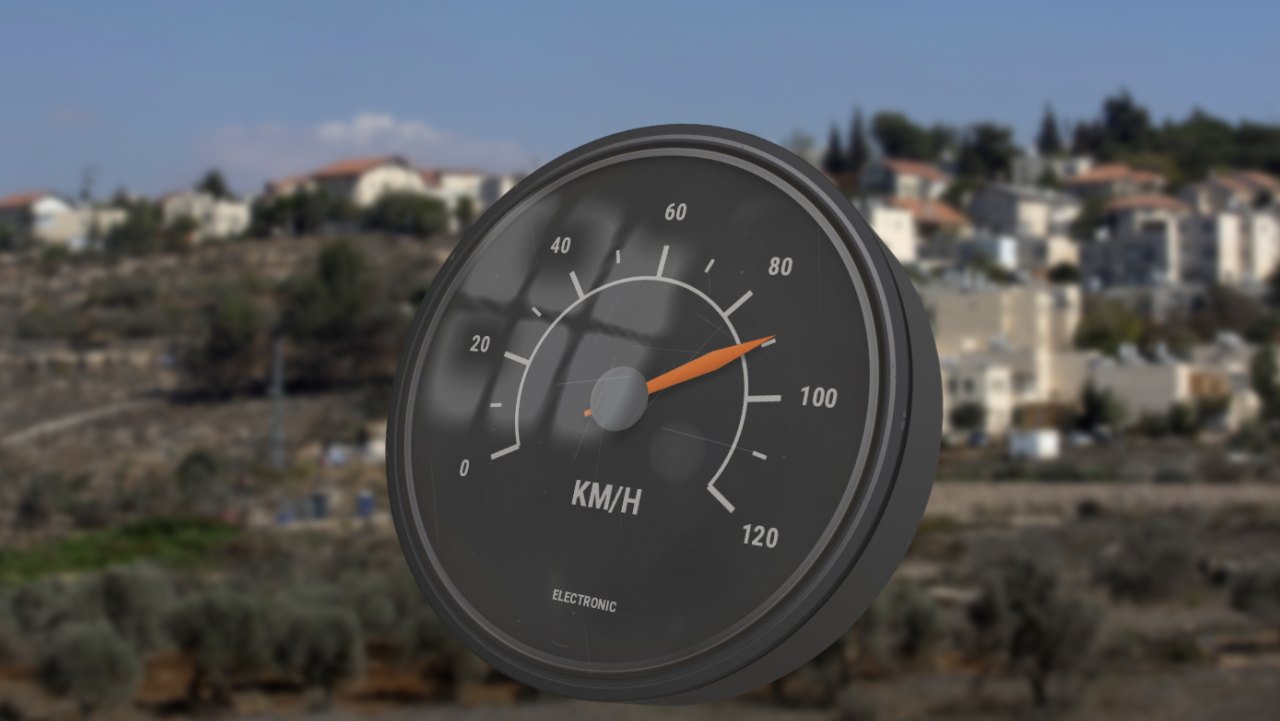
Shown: 90 km/h
